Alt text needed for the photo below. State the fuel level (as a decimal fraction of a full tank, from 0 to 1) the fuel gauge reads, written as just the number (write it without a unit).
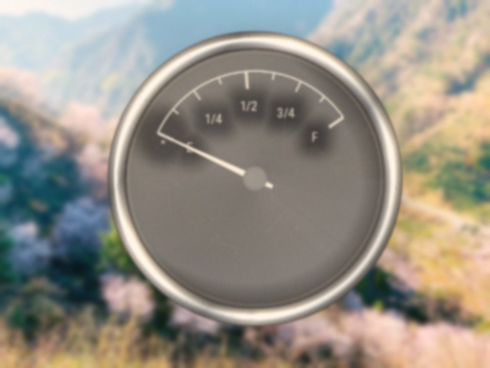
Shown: 0
